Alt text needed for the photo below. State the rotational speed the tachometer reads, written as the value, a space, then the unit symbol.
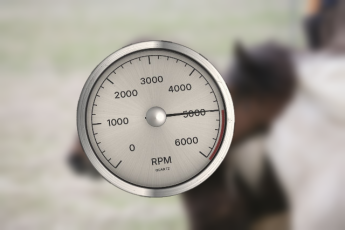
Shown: 5000 rpm
